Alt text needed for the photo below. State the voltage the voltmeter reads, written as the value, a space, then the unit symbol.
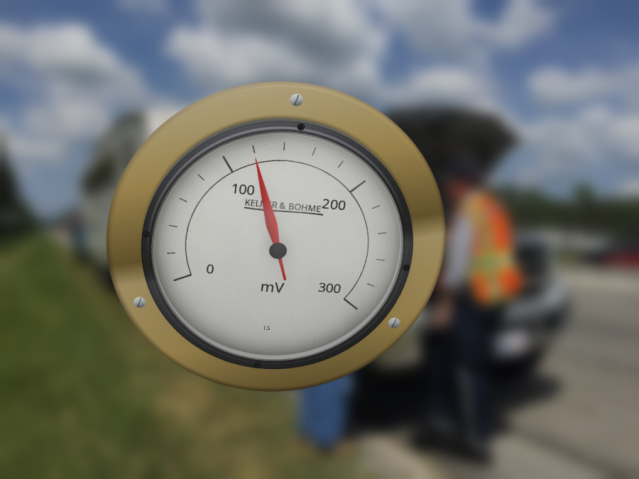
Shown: 120 mV
